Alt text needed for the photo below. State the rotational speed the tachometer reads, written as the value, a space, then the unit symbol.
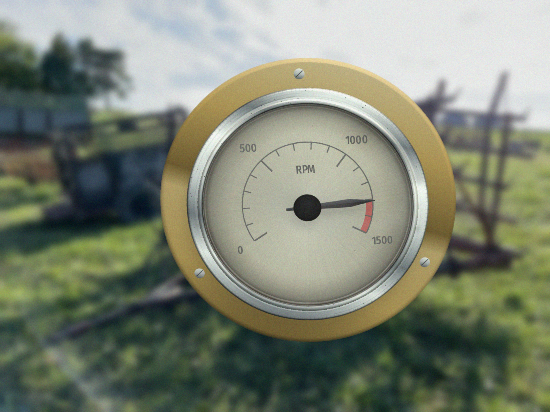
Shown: 1300 rpm
